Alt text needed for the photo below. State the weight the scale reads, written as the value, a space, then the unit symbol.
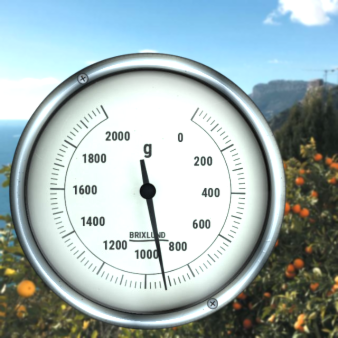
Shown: 920 g
